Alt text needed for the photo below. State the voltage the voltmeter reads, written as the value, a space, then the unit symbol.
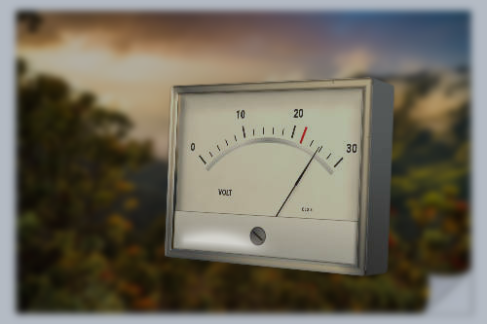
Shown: 26 V
